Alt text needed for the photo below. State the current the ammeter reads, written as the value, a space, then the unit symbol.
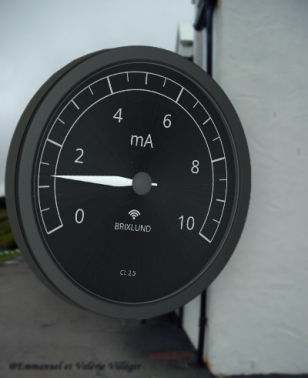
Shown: 1.25 mA
